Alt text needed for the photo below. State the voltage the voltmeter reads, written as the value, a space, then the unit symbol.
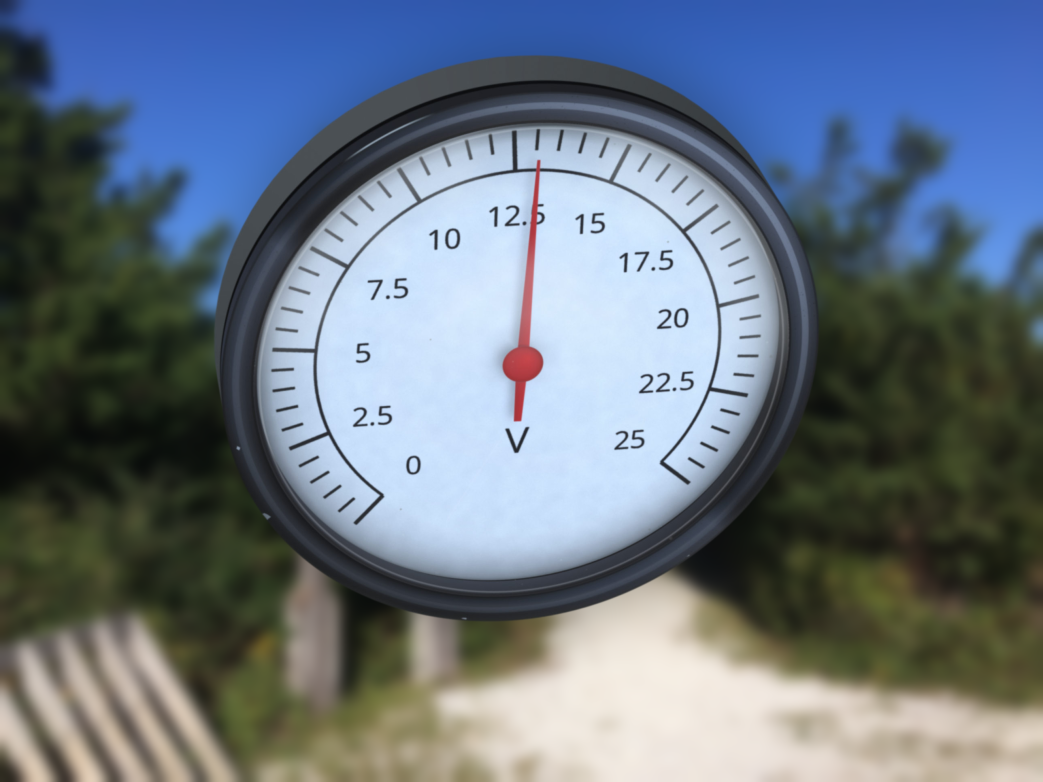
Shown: 13 V
